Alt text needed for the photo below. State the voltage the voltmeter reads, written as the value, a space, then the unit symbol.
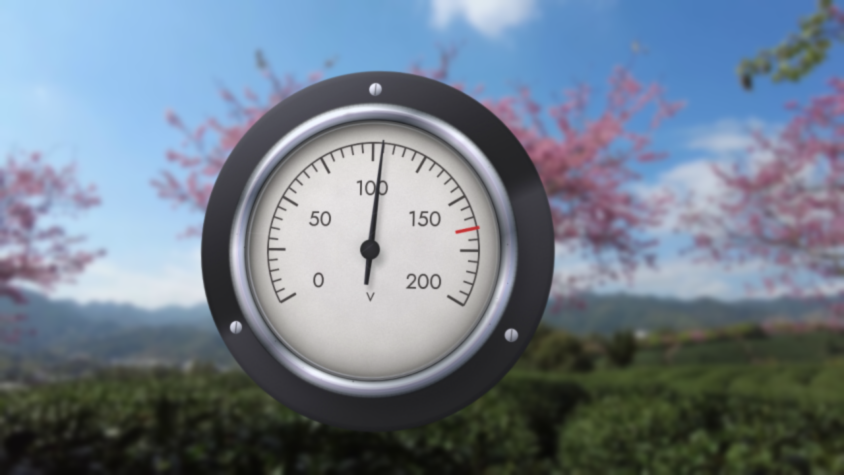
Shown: 105 V
